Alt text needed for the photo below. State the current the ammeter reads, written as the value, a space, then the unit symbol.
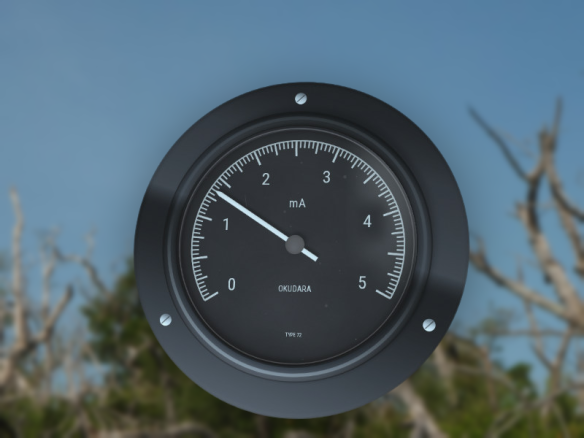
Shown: 1.35 mA
